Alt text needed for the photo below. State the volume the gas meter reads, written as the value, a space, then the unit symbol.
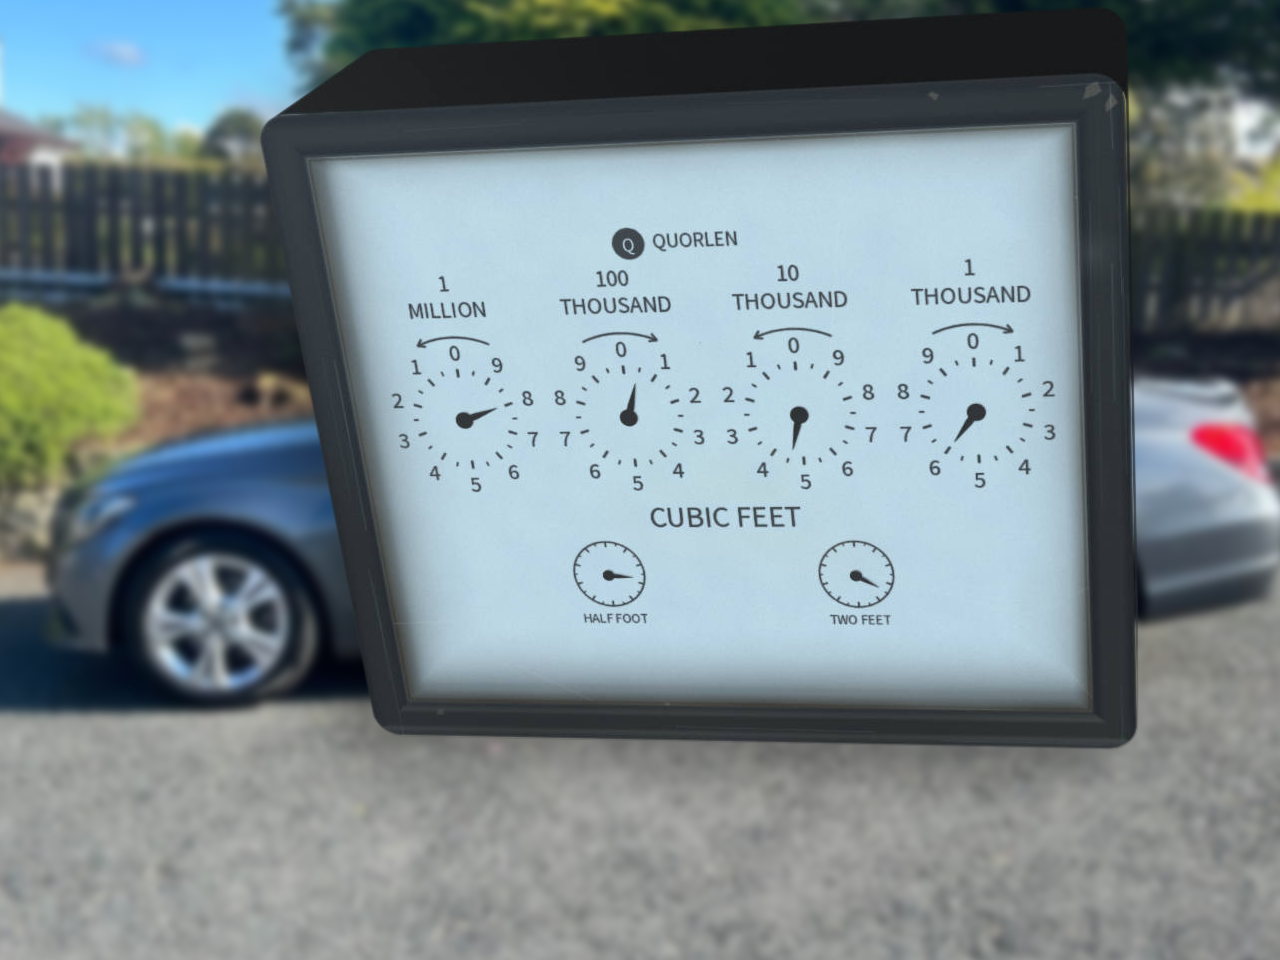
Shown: 804600 ft³
